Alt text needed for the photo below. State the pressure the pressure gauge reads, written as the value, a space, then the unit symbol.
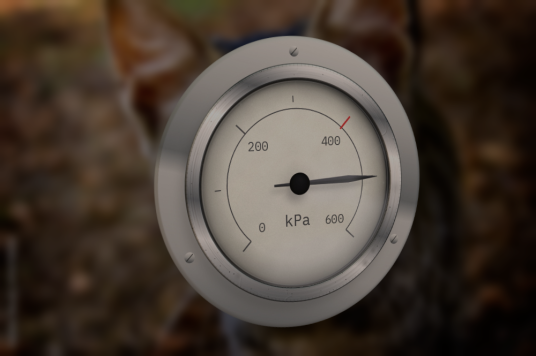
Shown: 500 kPa
